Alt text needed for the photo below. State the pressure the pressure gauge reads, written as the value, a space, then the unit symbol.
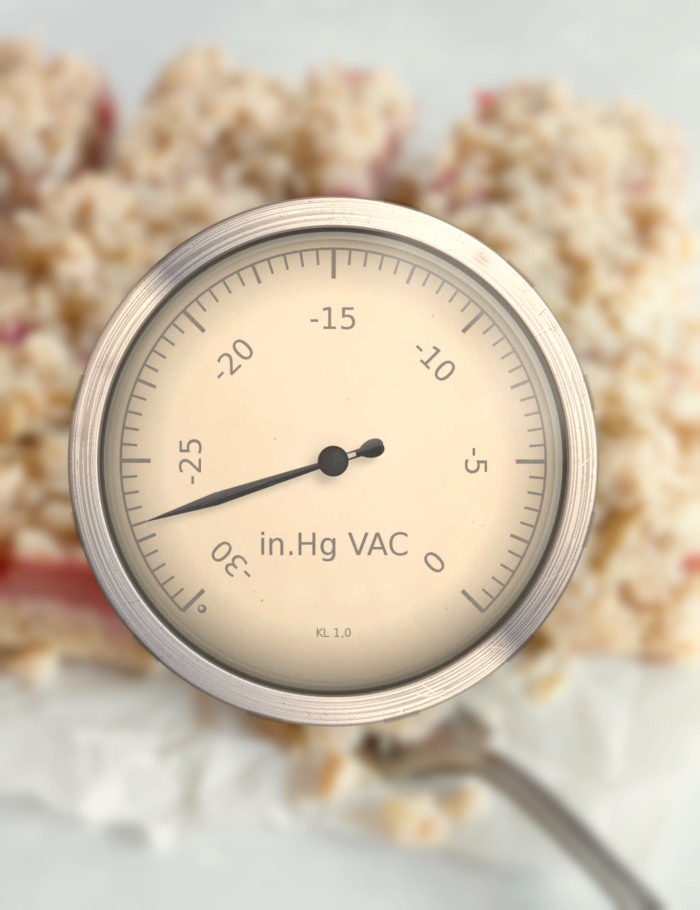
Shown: -27 inHg
